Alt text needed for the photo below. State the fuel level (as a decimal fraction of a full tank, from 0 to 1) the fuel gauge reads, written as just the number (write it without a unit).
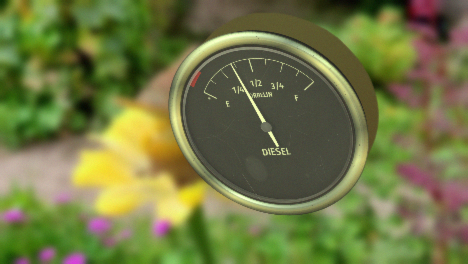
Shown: 0.375
